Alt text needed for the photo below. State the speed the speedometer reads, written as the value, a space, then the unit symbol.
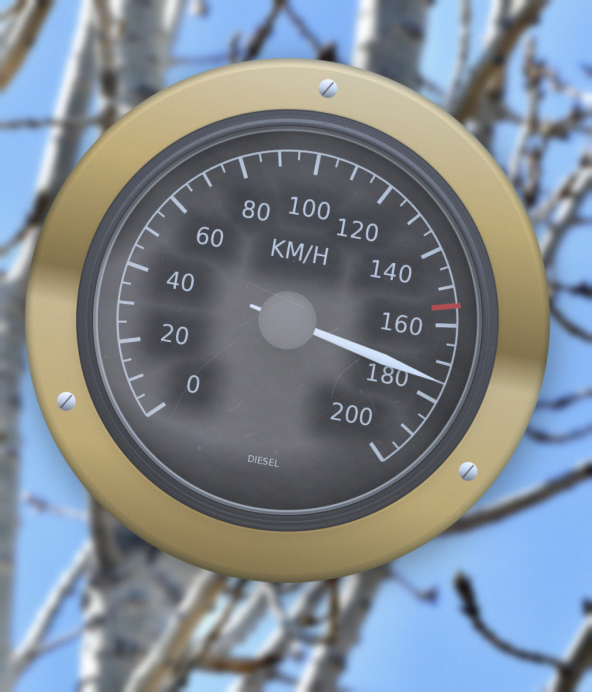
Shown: 175 km/h
